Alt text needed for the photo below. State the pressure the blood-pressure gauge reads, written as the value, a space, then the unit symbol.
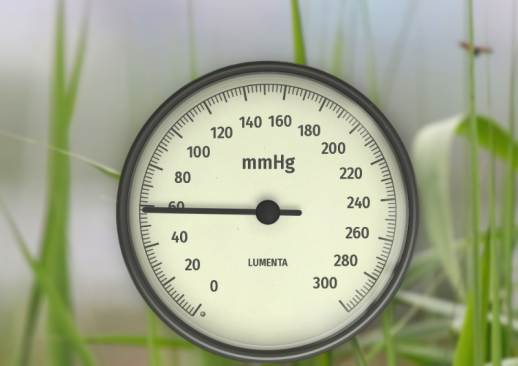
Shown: 58 mmHg
